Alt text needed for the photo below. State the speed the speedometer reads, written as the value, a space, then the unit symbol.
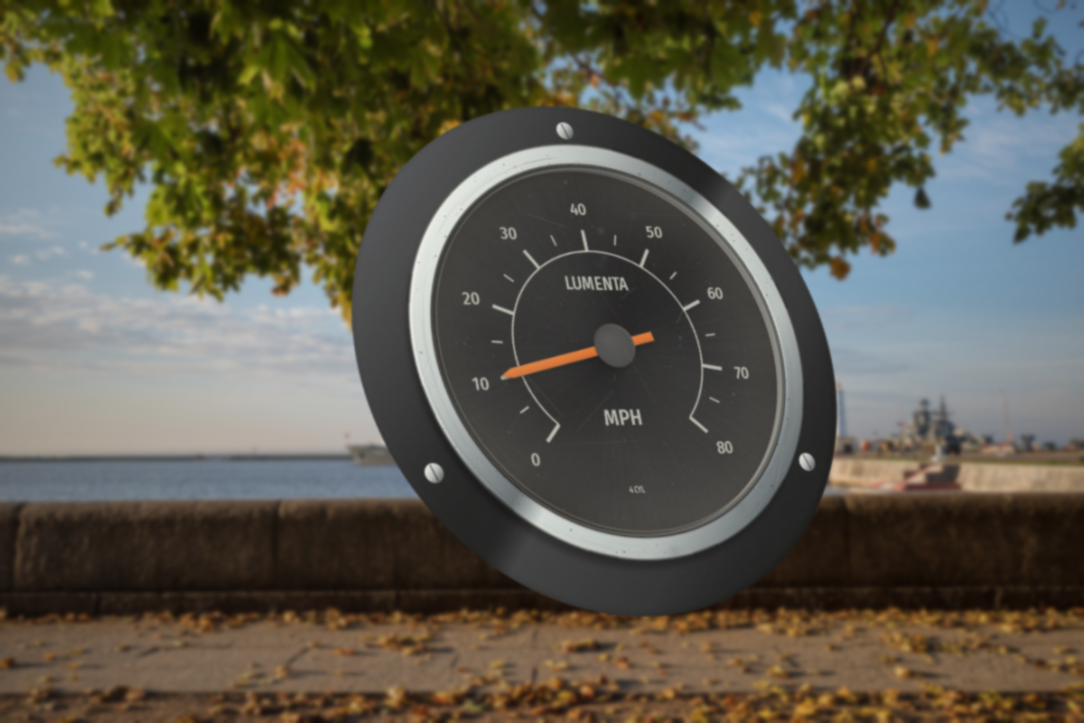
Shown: 10 mph
